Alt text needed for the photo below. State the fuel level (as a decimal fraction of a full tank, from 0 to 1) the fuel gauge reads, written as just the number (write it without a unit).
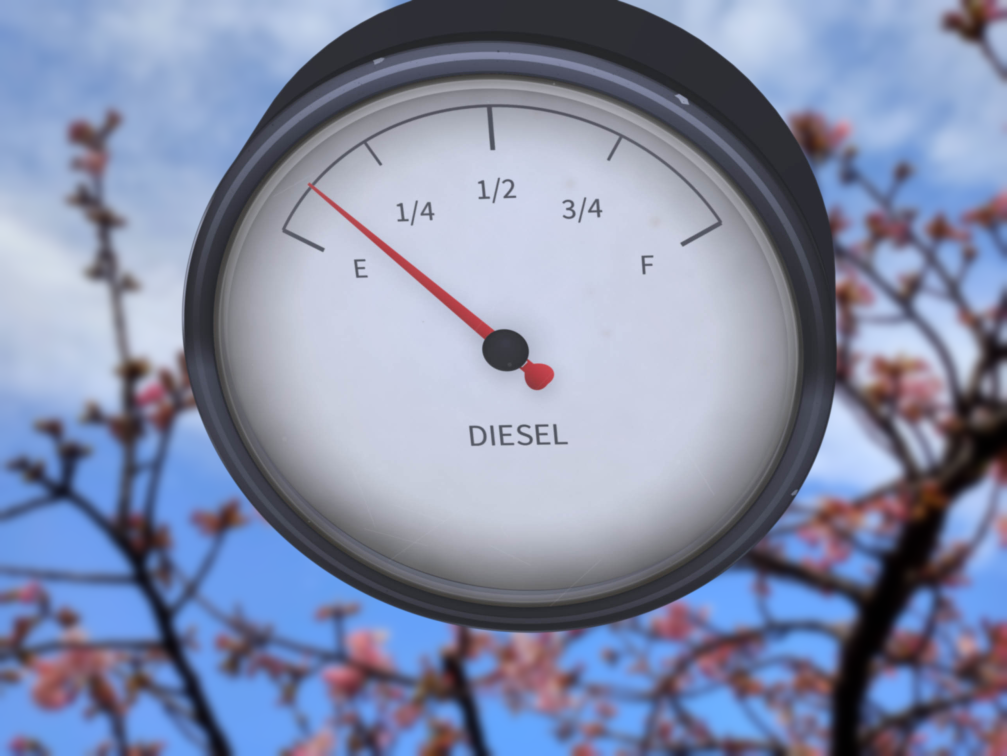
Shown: 0.125
